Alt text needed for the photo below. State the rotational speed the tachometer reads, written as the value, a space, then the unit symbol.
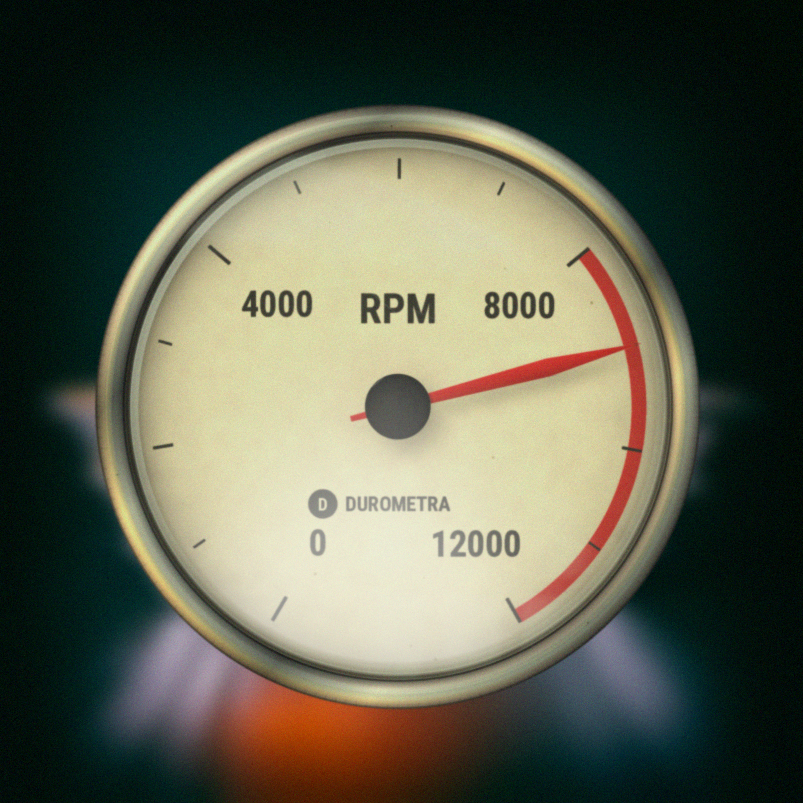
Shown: 9000 rpm
